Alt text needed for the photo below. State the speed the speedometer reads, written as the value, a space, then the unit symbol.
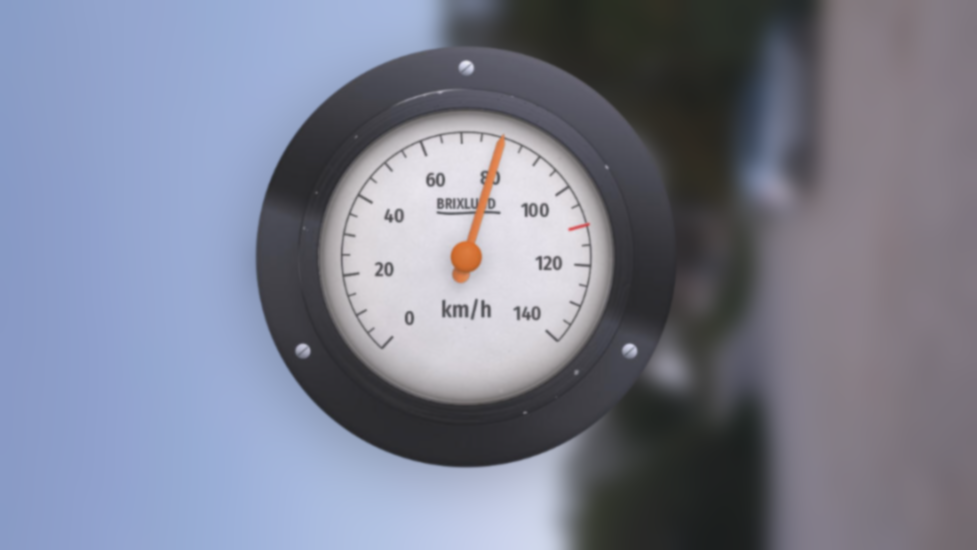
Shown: 80 km/h
